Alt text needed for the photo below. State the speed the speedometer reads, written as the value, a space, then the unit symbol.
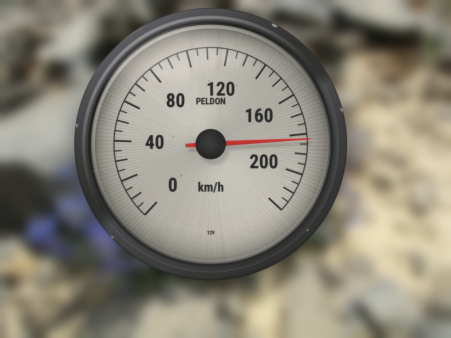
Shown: 182.5 km/h
